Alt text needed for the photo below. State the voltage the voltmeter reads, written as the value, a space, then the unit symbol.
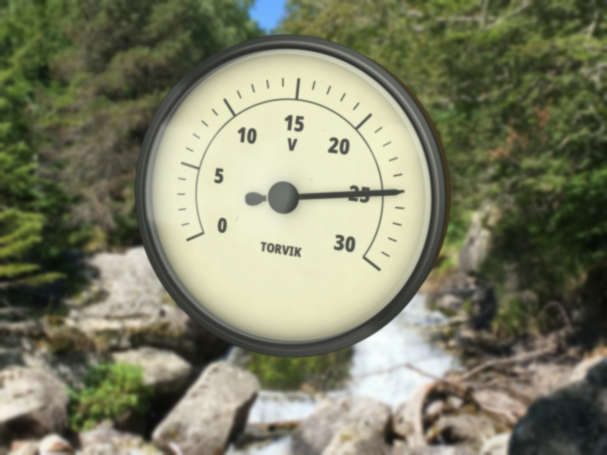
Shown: 25 V
